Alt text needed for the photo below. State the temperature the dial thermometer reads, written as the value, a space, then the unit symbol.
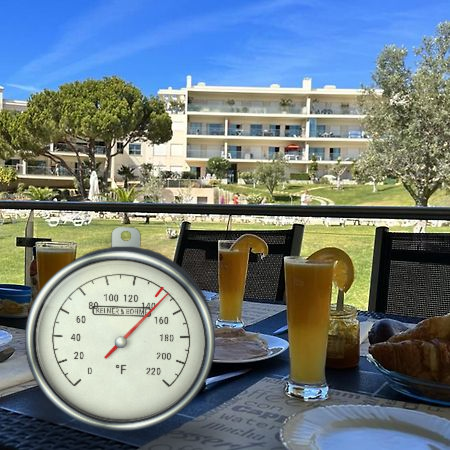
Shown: 145 °F
